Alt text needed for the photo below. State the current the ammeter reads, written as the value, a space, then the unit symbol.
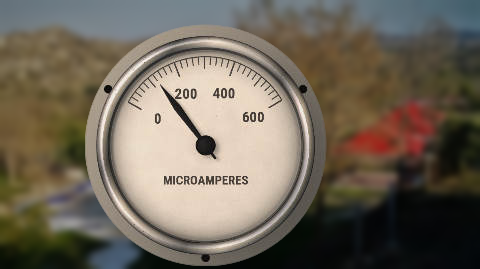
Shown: 120 µA
